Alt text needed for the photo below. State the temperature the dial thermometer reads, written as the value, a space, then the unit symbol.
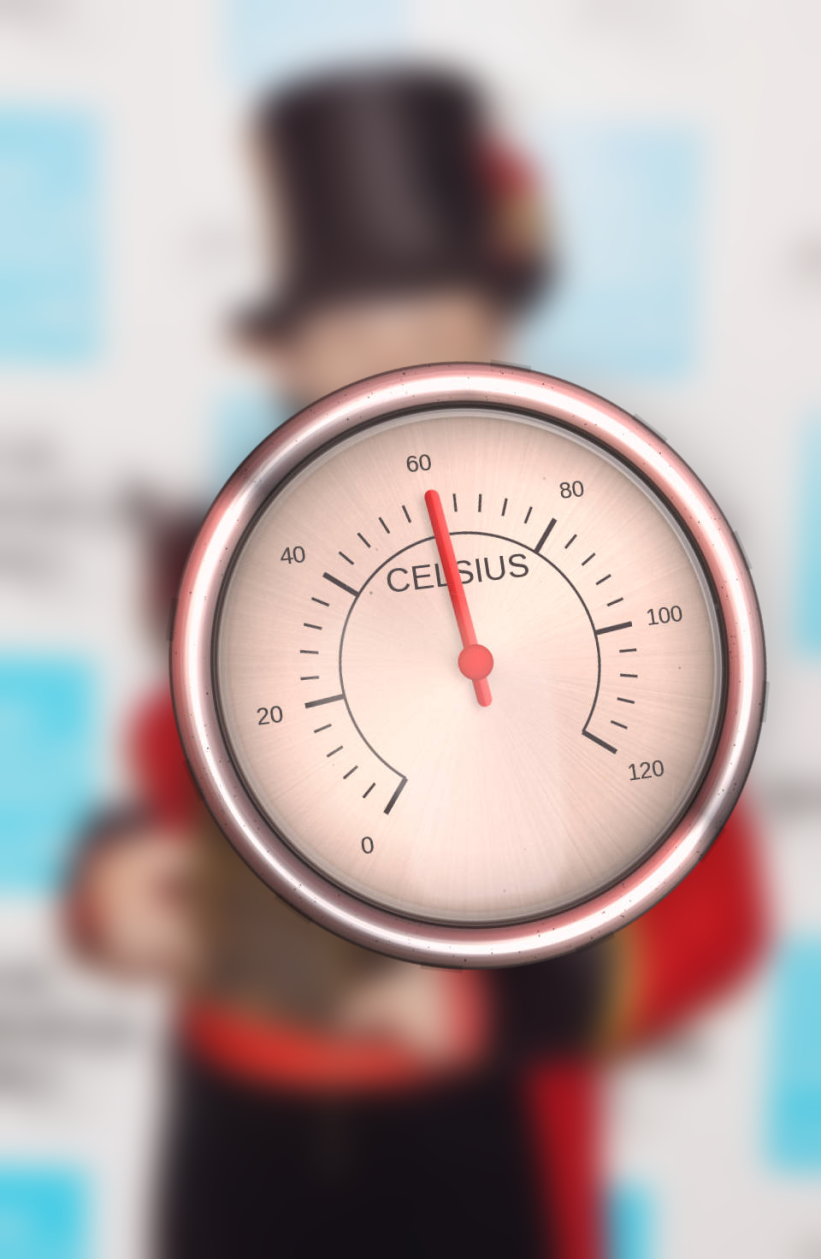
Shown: 60 °C
